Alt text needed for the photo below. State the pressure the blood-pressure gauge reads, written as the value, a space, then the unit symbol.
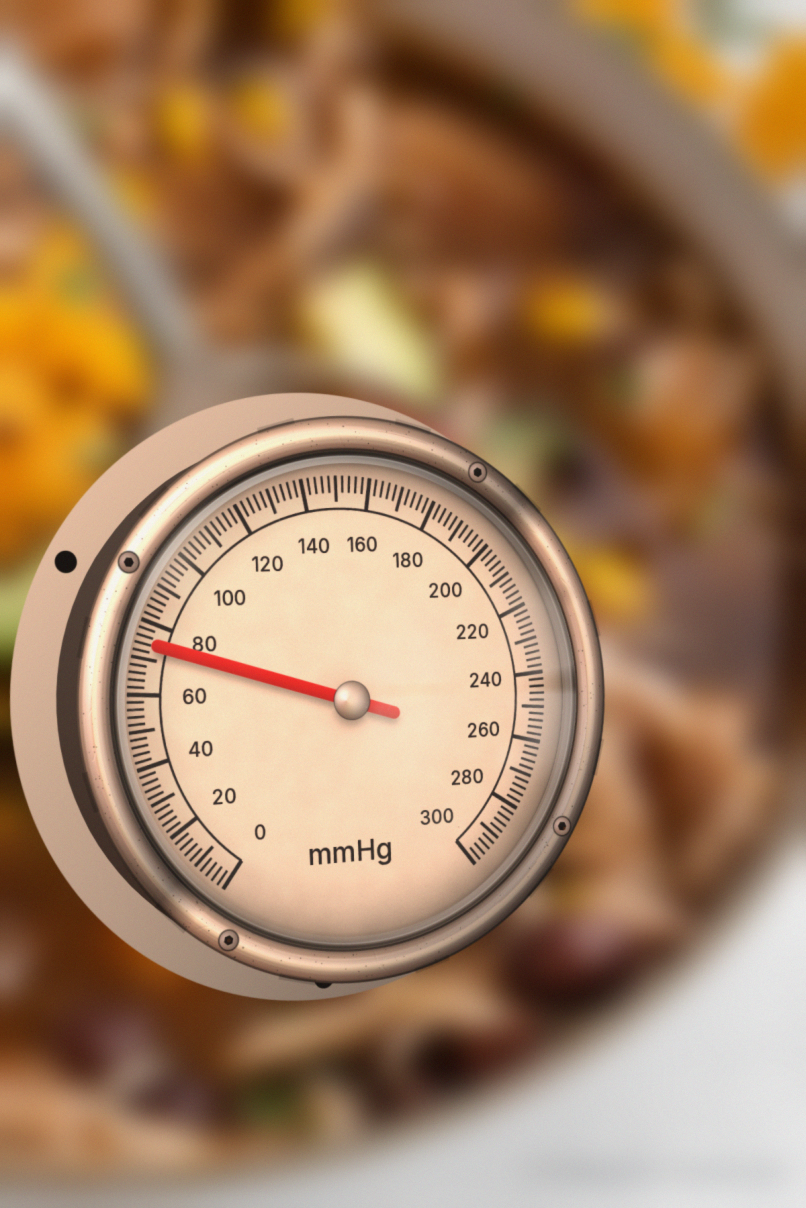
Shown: 74 mmHg
